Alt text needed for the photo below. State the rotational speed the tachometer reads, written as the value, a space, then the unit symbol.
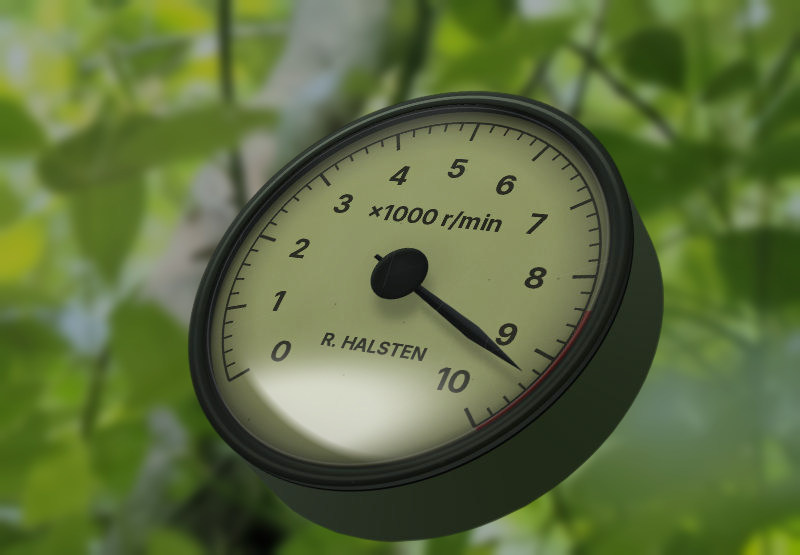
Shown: 9300 rpm
